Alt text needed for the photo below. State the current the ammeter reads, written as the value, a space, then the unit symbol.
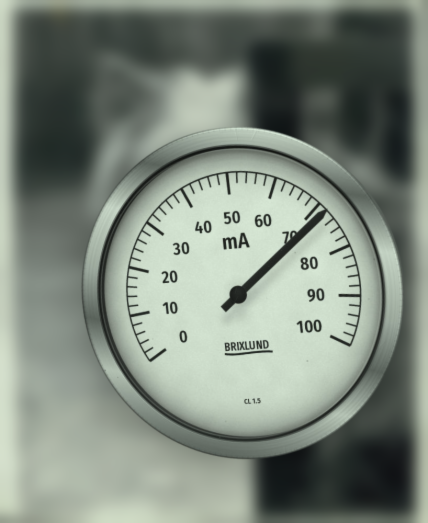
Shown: 72 mA
